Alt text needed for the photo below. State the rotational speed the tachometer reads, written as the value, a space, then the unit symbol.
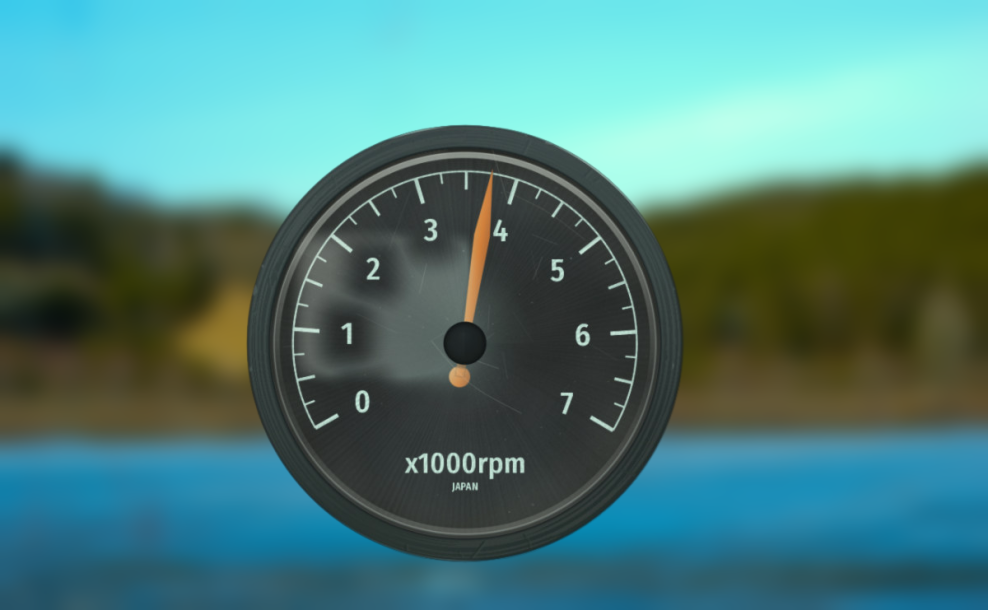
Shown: 3750 rpm
